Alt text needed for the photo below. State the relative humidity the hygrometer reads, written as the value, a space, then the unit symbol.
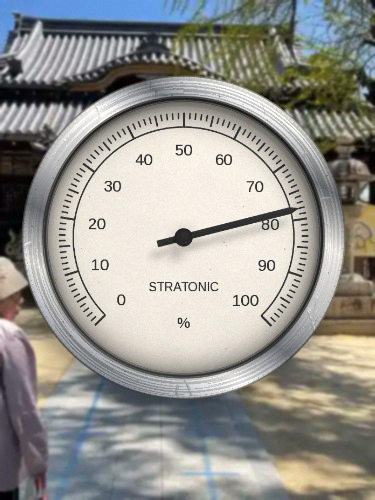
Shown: 78 %
